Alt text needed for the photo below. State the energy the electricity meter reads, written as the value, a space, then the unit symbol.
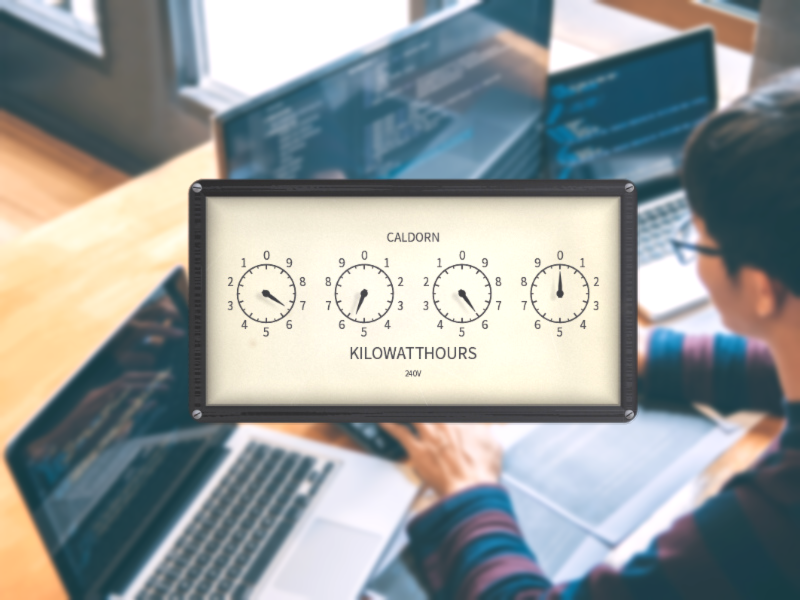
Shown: 6560 kWh
